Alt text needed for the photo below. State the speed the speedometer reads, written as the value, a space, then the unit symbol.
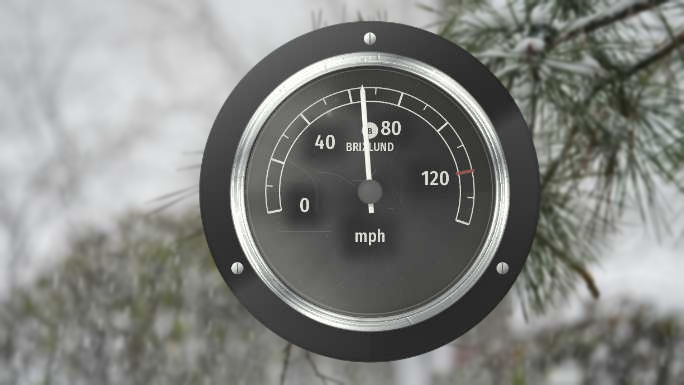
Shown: 65 mph
